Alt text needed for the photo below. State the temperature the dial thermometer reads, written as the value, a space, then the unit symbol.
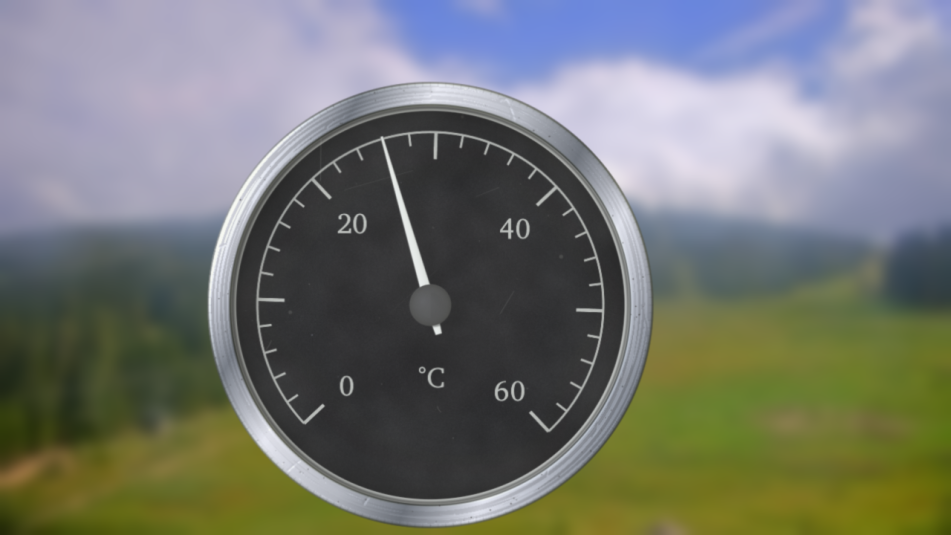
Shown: 26 °C
